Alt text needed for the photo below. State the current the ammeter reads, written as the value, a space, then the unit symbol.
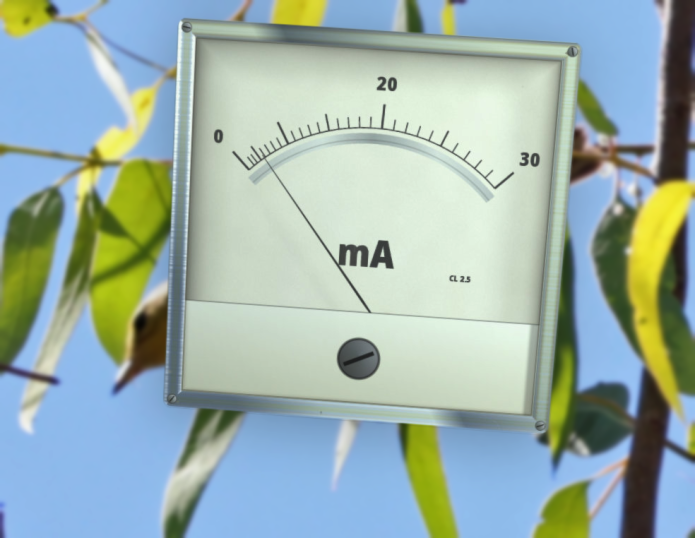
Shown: 6 mA
